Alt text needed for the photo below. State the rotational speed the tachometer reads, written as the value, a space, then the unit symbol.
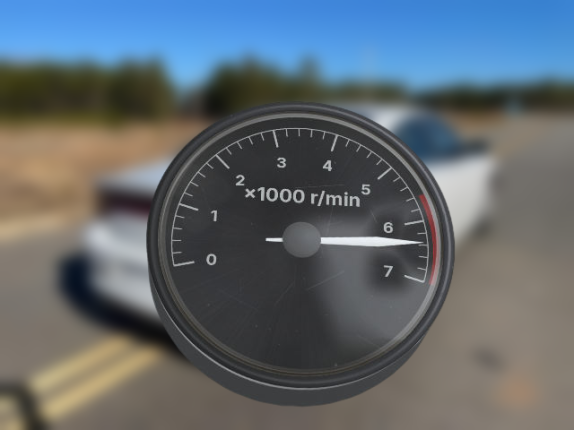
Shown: 6400 rpm
